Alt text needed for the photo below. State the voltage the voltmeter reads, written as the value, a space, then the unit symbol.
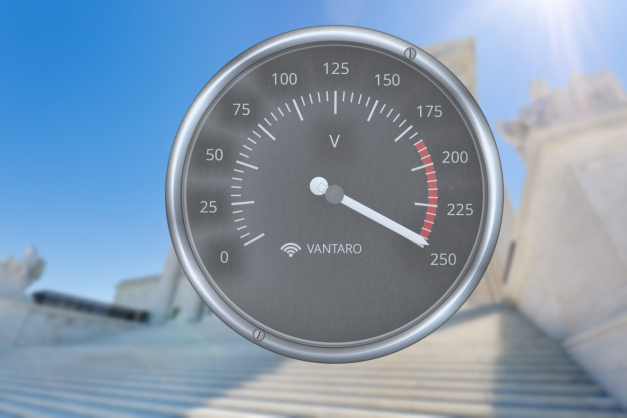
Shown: 247.5 V
